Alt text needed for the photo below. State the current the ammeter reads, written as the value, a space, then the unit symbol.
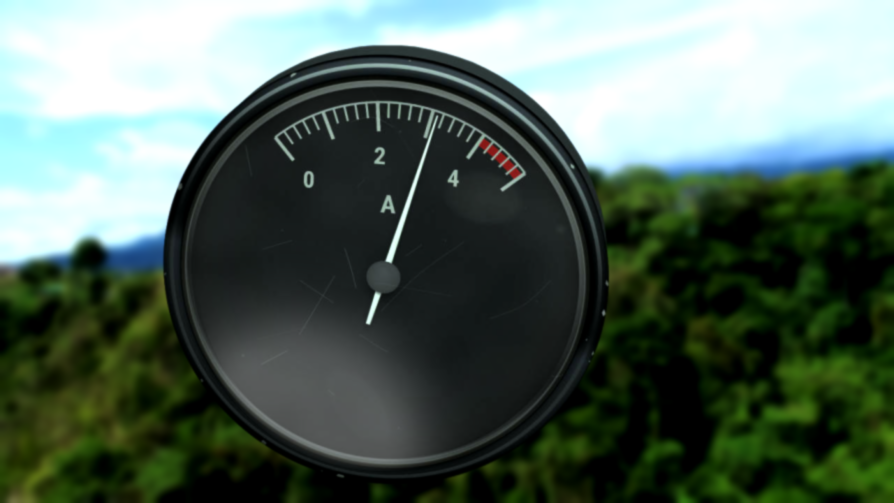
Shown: 3.1 A
